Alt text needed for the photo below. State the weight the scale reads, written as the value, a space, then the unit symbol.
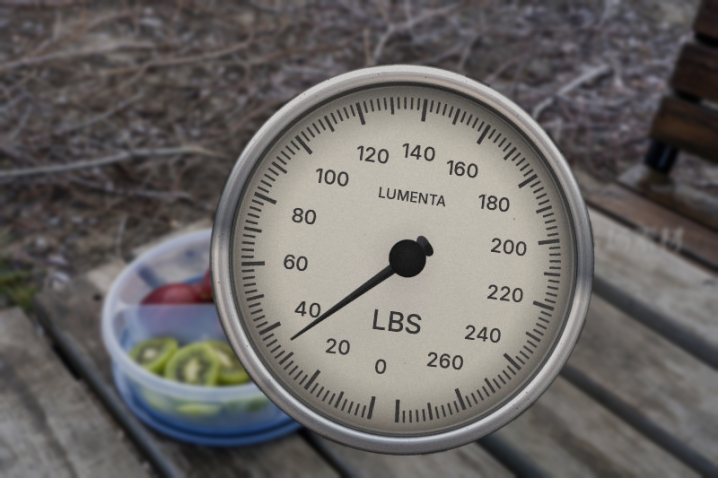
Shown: 34 lb
